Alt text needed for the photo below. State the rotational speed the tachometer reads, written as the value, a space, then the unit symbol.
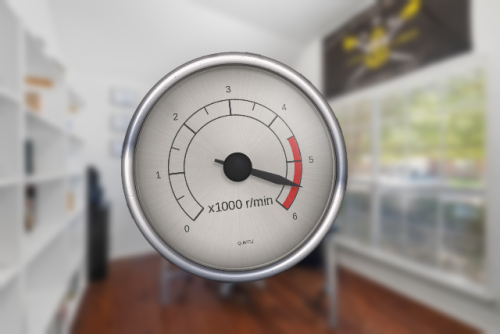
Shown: 5500 rpm
